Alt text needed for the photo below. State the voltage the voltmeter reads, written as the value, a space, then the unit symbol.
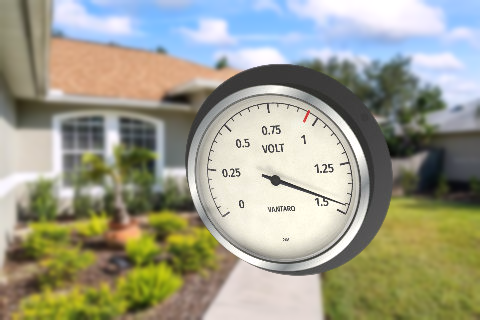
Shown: 1.45 V
